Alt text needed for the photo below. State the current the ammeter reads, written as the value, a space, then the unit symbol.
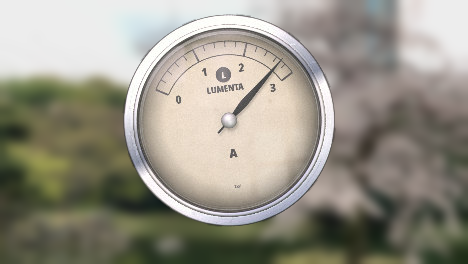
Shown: 2.7 A
